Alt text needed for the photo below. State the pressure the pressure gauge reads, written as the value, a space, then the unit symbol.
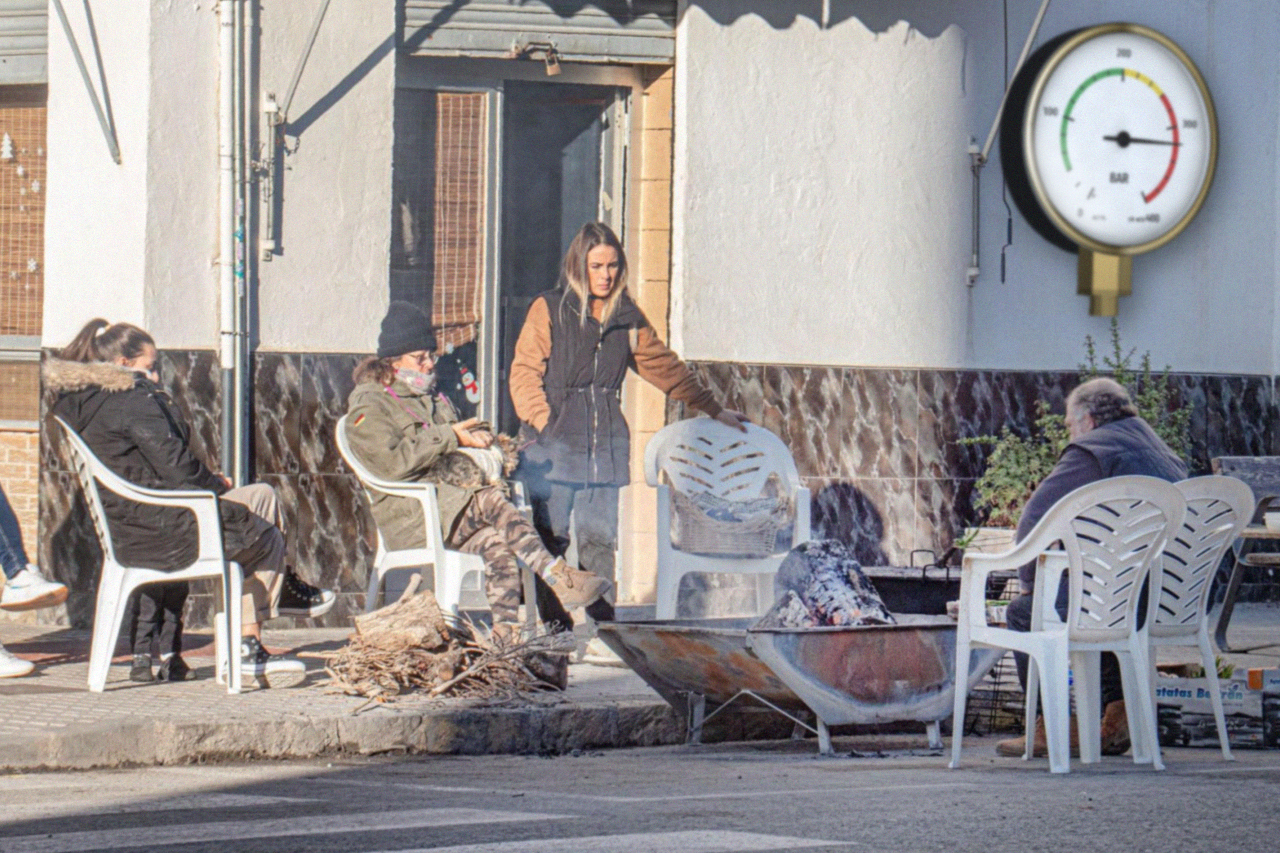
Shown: 320 bar
